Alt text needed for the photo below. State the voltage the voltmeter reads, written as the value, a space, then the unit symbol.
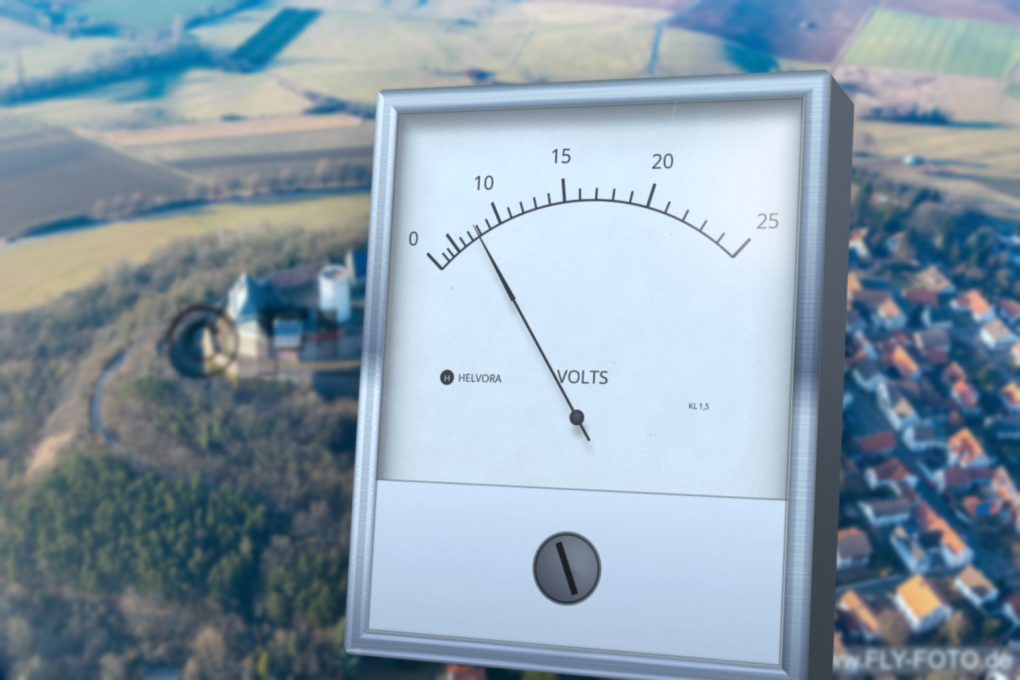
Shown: 8 V
